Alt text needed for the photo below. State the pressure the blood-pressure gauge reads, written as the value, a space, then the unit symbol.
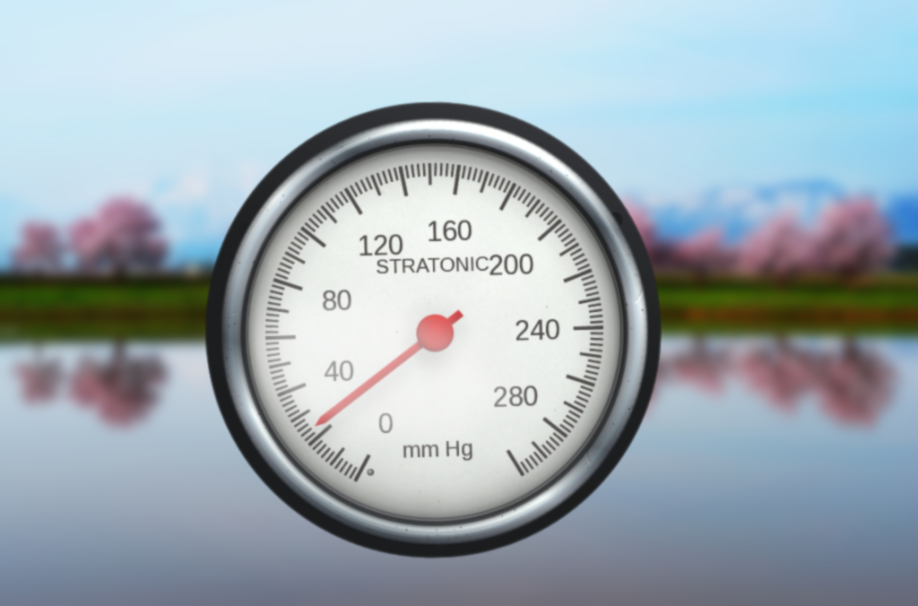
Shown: 24 mmHg
